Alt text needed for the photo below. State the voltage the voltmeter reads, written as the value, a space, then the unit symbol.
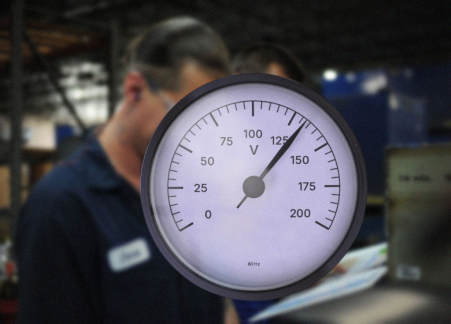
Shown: 132.5 V
